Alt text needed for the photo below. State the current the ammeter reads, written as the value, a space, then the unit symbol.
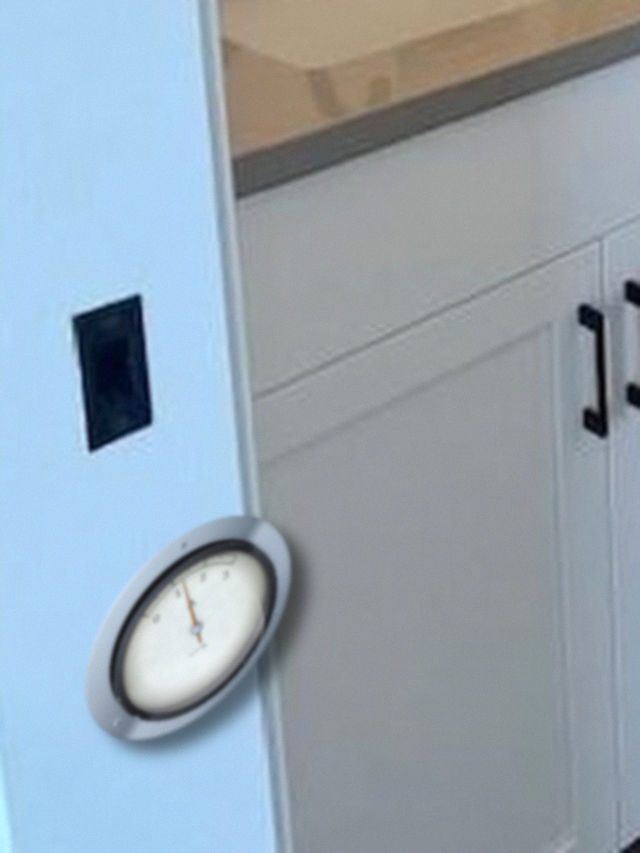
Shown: 1.25 A
